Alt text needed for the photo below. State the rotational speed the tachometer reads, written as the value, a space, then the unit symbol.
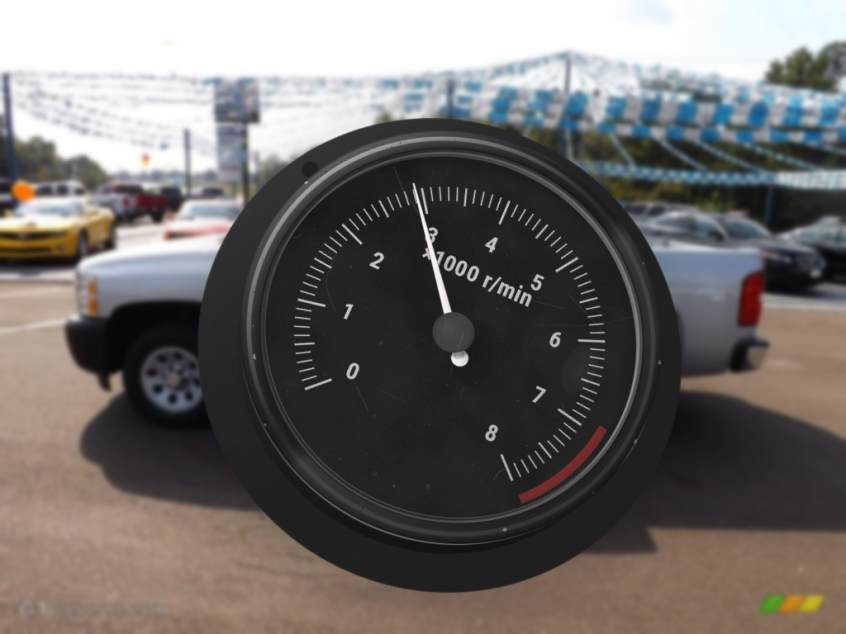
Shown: 2900 rpm
